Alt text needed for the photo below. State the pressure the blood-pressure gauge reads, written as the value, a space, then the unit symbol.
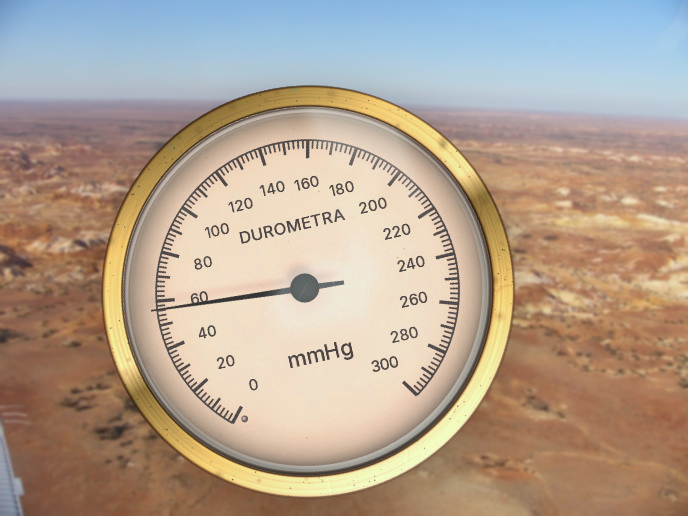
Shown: 56 mmHg
